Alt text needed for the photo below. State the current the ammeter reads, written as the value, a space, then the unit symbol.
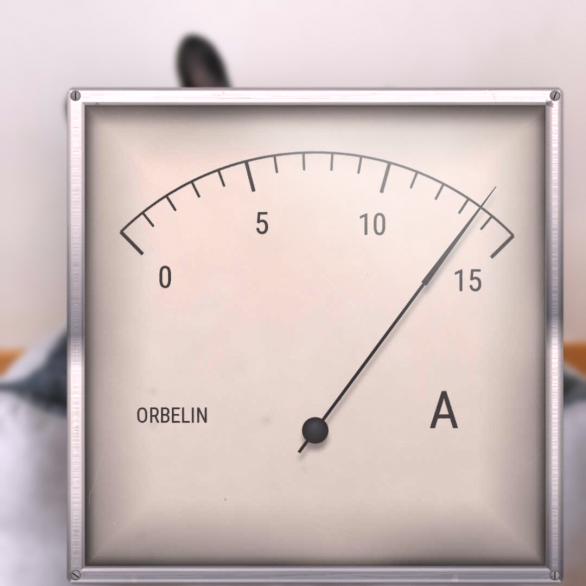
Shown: 13.5 A
